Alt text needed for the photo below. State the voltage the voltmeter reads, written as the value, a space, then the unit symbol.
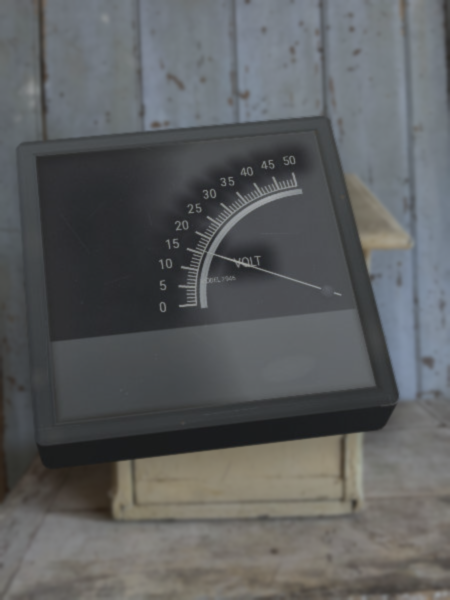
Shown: 15 V
